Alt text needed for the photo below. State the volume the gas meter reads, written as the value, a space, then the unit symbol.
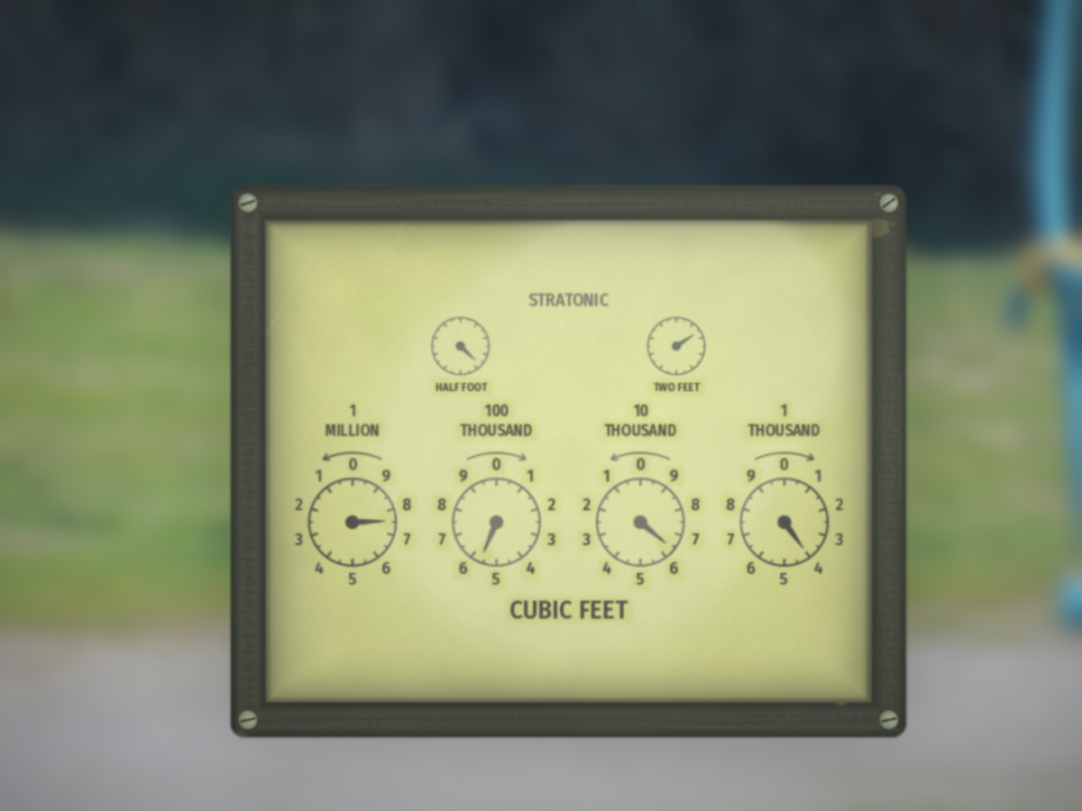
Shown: 756400 ft³
